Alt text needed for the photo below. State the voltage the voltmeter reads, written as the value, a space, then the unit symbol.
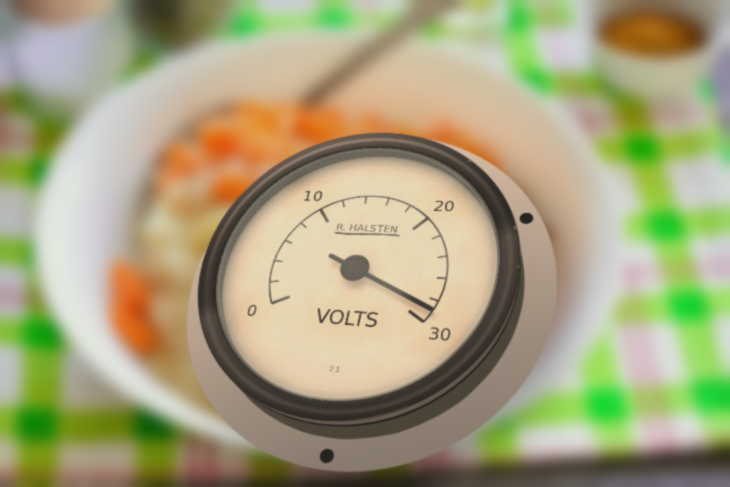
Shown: 29 V
